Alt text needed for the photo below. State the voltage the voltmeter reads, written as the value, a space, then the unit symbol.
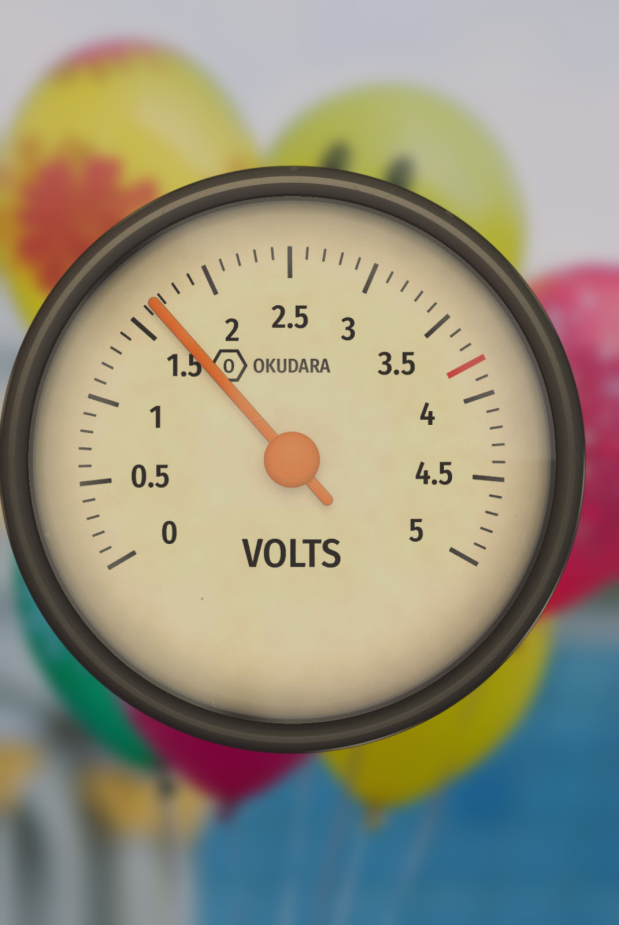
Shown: 1.65 V
